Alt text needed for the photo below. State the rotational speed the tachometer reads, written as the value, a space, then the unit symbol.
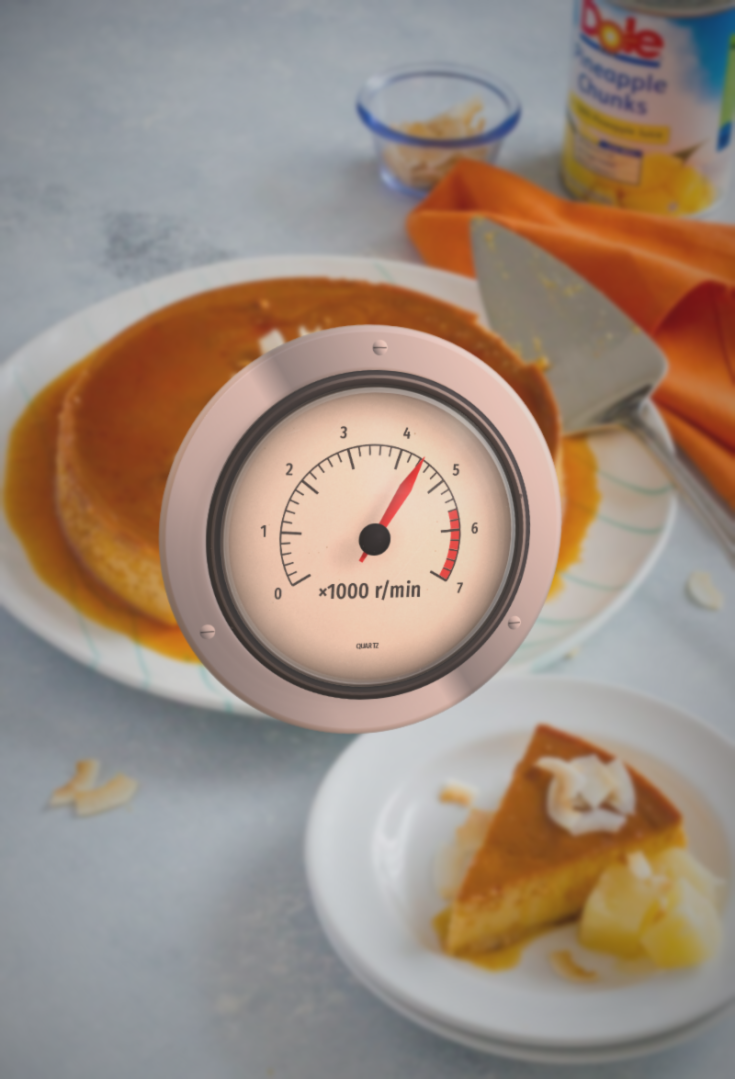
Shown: 4400 rpm
